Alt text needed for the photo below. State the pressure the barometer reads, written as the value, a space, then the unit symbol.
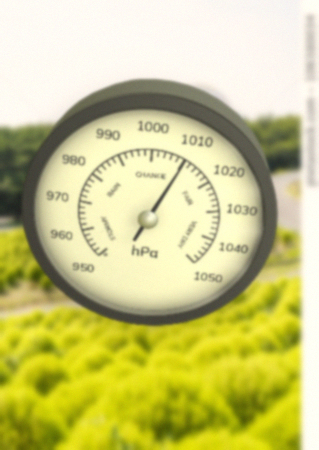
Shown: 1010 hPa
